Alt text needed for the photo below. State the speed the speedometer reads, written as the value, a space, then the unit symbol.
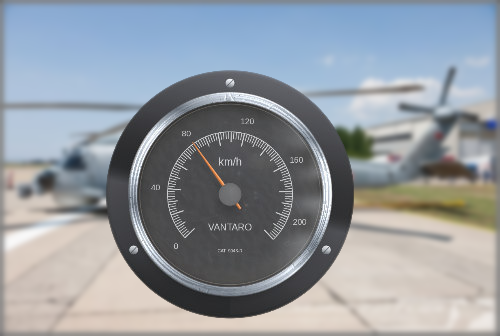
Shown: 80 km/h
